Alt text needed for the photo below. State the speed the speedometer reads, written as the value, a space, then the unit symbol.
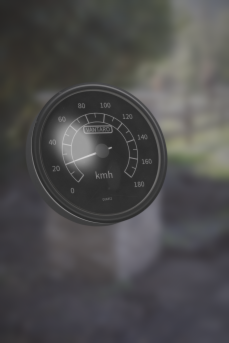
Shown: 20 km/h
